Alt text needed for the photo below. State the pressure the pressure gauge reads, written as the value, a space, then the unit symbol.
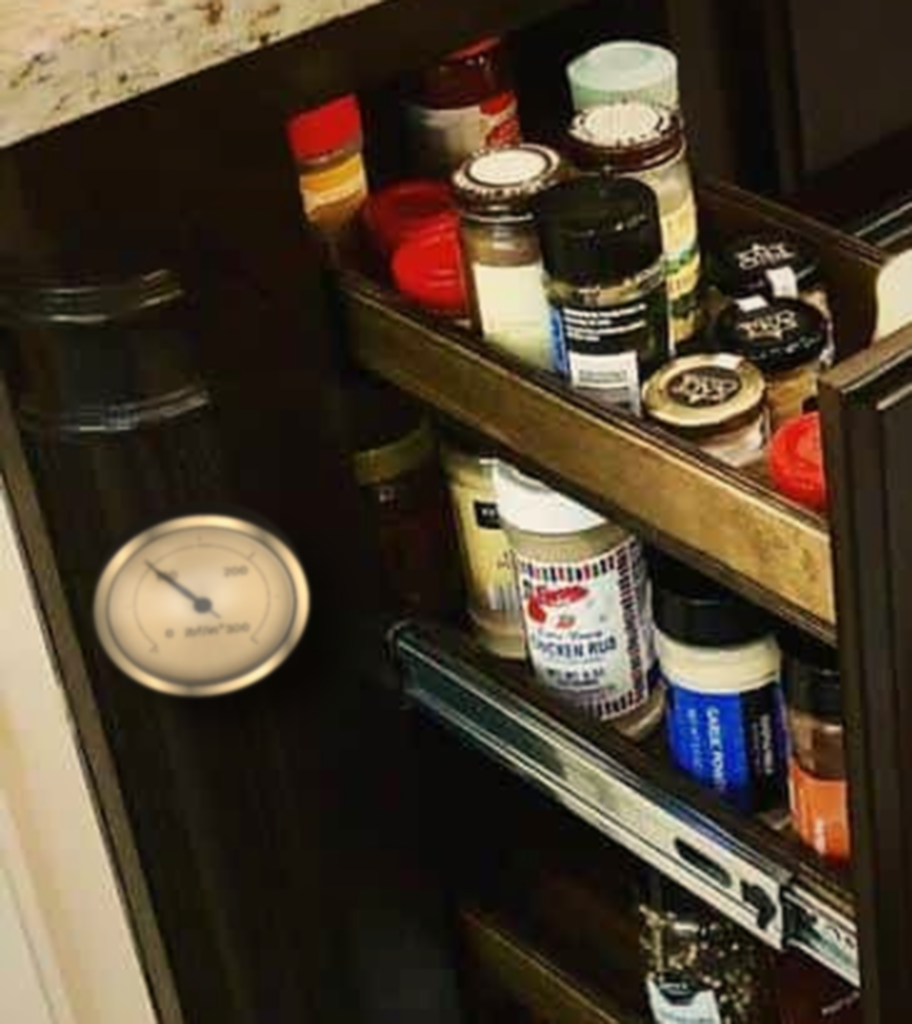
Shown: 100 psi
